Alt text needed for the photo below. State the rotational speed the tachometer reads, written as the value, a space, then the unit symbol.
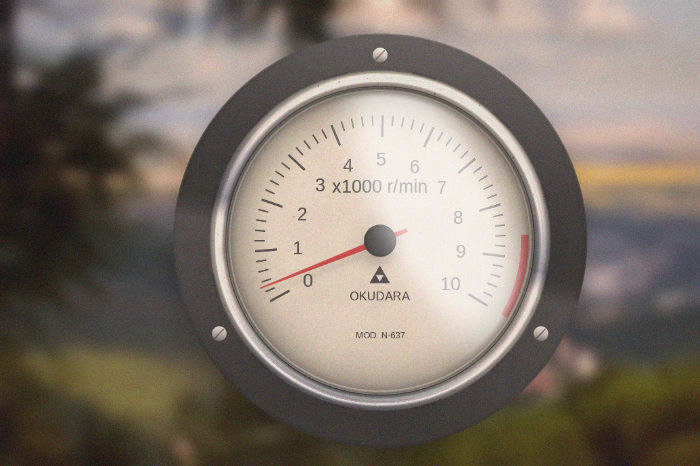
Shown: 300 rpm
